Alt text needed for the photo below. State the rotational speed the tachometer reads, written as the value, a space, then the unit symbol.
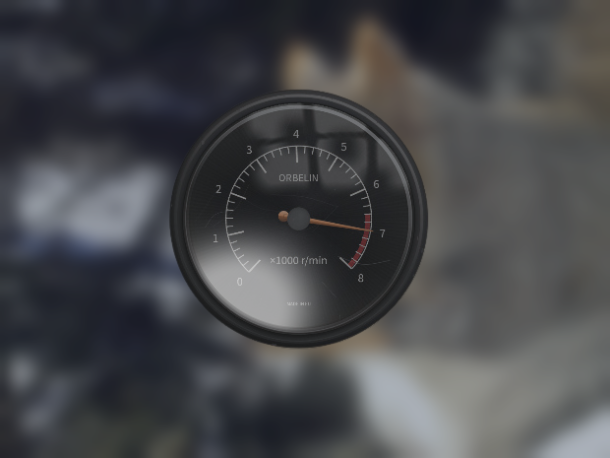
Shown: 7000 rpm
